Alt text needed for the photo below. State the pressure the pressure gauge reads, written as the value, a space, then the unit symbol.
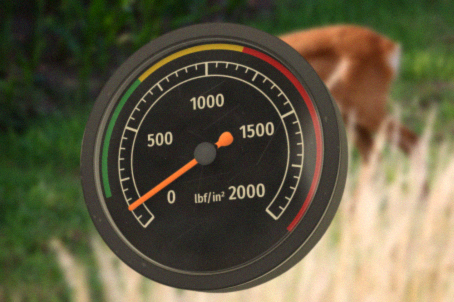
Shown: 100 psi
